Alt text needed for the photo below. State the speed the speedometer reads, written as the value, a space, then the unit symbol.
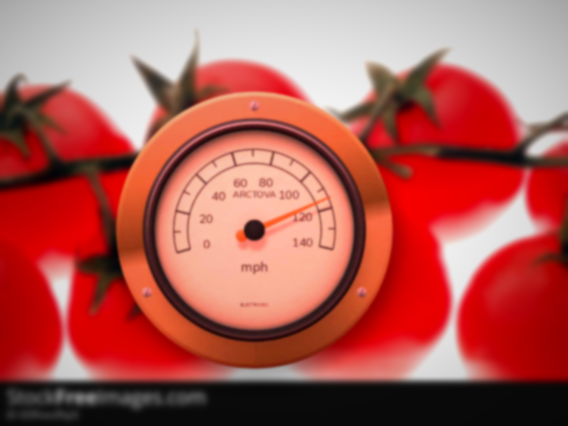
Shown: 115 mph
